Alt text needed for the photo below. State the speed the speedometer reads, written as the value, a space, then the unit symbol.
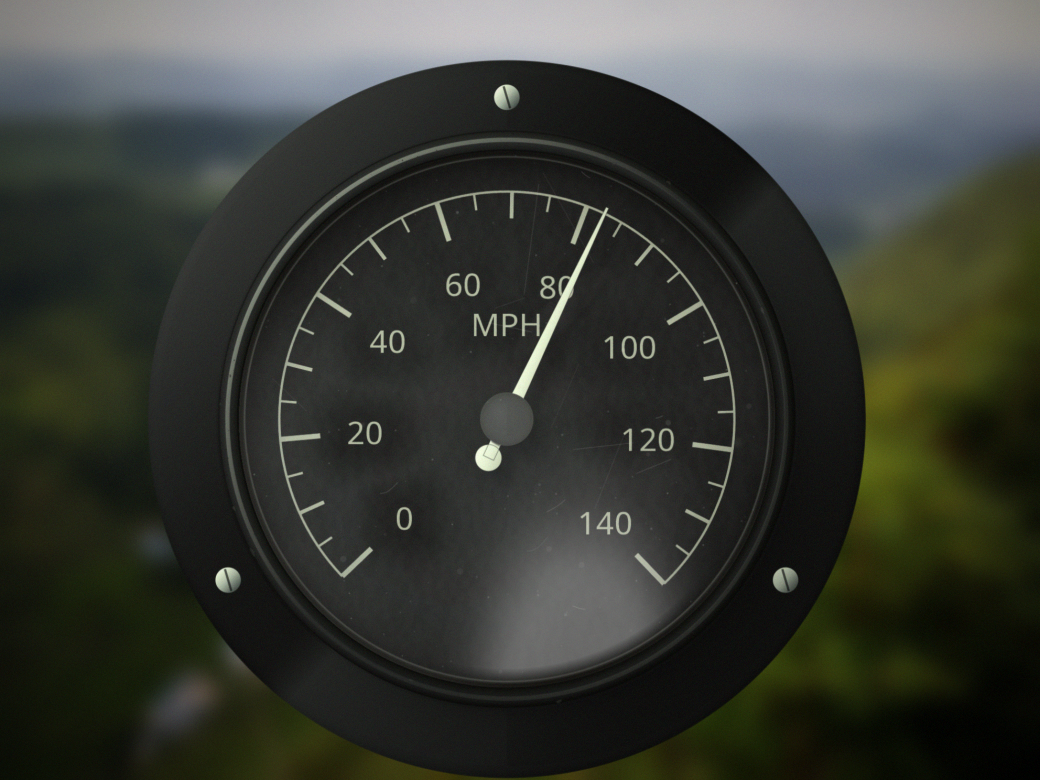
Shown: 82.5 mph
